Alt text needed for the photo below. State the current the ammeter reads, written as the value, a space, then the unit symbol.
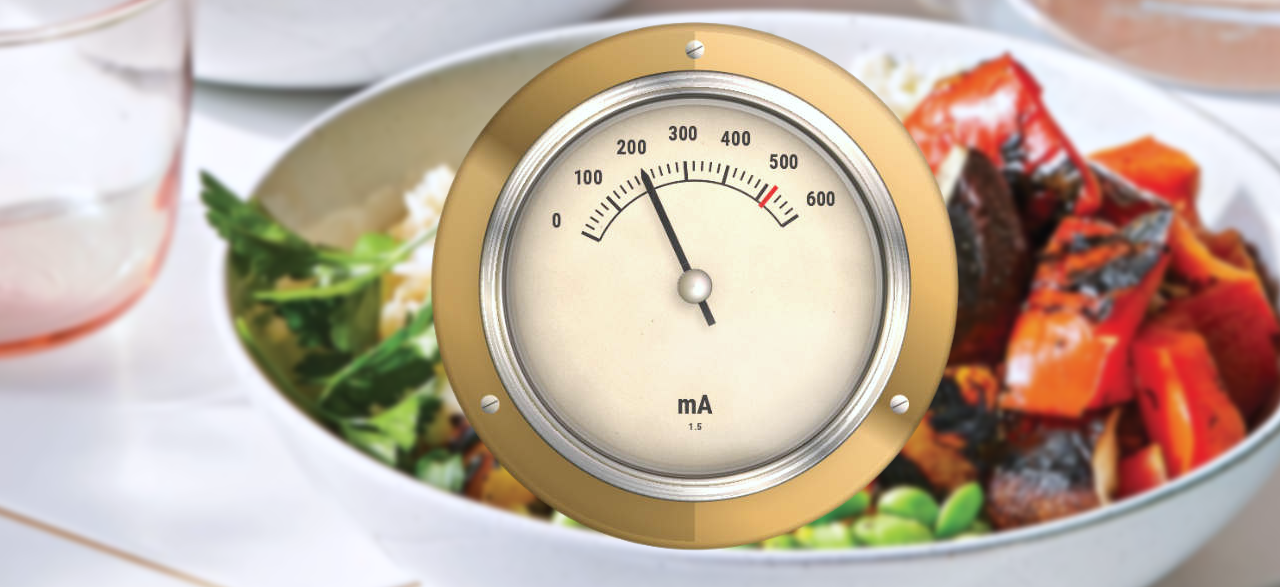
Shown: 200 mA
